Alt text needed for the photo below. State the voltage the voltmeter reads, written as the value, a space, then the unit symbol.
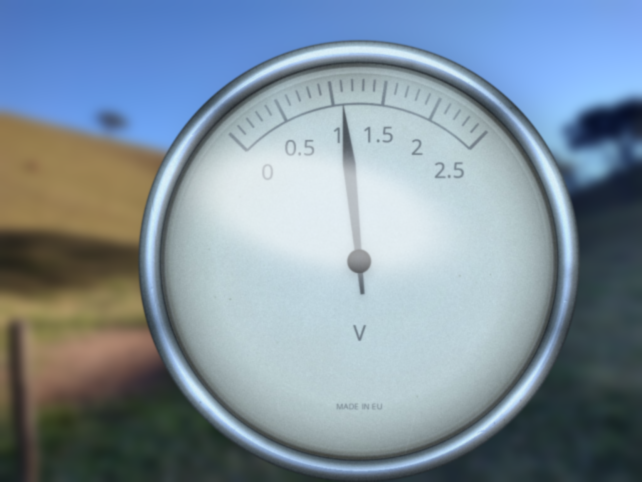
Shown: 1.1 V
